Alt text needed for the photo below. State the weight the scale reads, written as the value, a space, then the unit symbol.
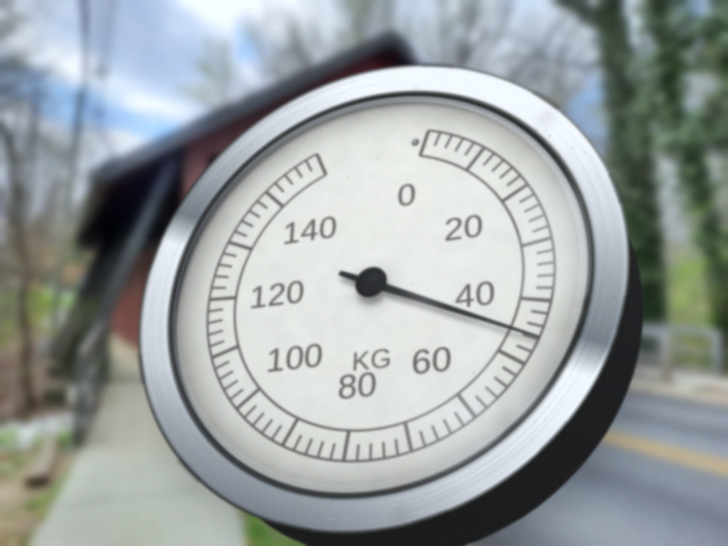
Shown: 46 kg
